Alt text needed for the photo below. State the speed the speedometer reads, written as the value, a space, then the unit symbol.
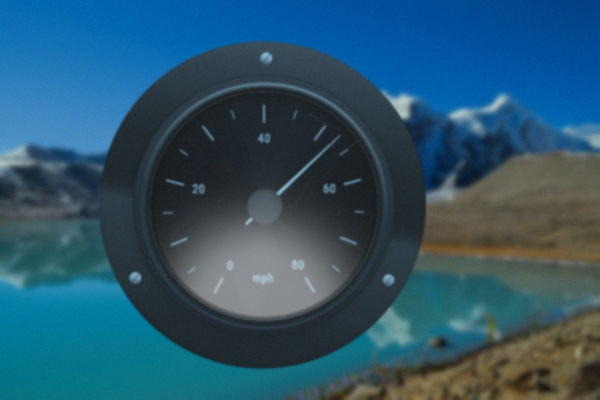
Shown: 52.5 mph
